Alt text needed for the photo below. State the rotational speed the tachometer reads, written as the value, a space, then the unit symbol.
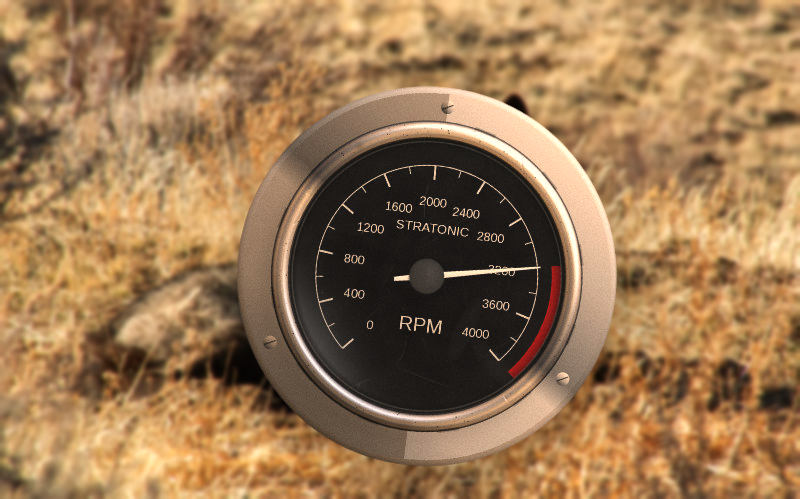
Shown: 3200 rpm
